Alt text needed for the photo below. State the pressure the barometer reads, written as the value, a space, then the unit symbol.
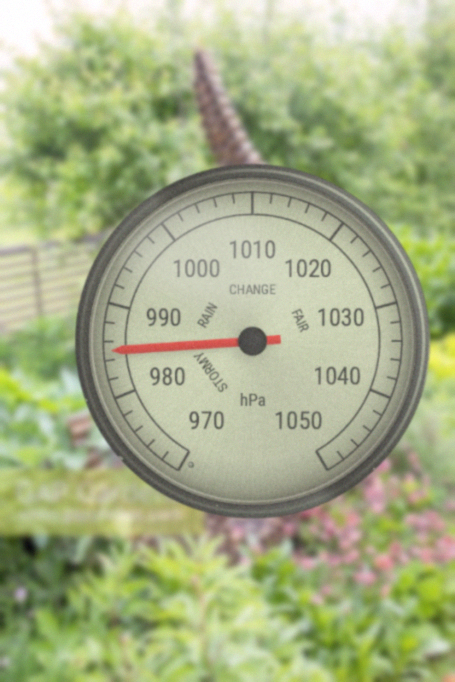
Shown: 985 hPa
